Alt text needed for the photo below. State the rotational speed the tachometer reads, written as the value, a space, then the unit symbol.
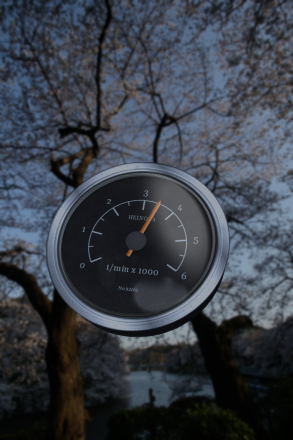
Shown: 3500 rpm
